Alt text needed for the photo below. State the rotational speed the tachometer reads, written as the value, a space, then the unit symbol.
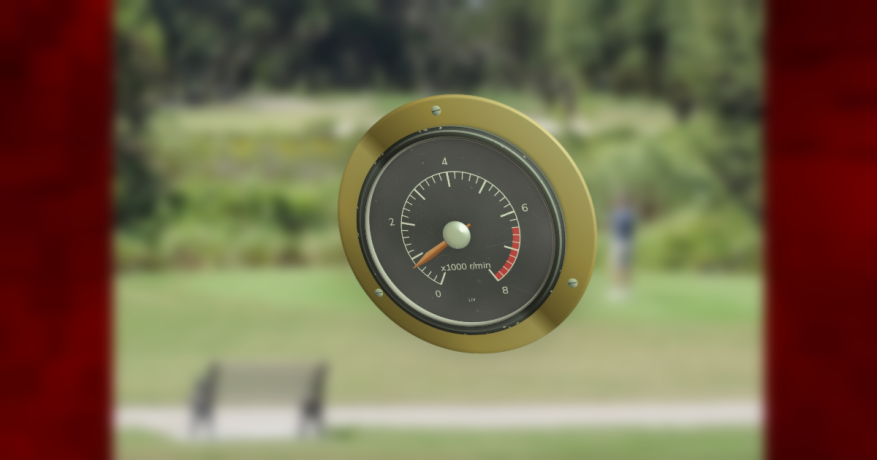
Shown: 800 rpm
